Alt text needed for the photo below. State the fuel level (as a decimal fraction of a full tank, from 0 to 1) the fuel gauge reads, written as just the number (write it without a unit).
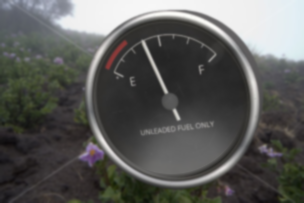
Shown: 0.375
